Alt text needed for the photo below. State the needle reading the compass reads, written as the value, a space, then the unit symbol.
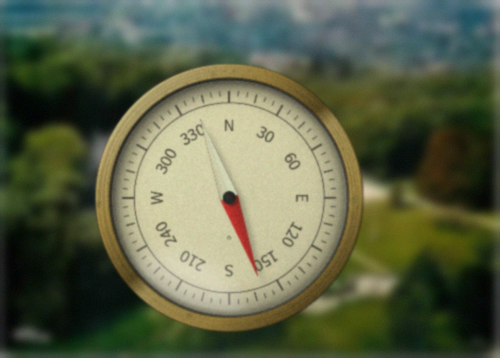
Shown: 160 °
